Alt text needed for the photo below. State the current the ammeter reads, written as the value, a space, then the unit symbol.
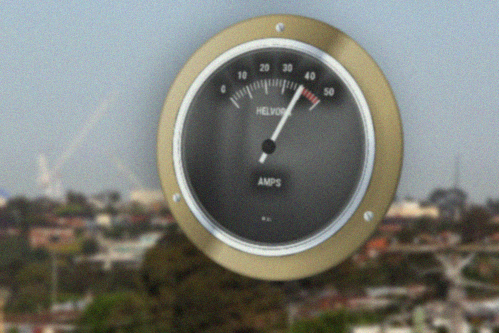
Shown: 40 A
